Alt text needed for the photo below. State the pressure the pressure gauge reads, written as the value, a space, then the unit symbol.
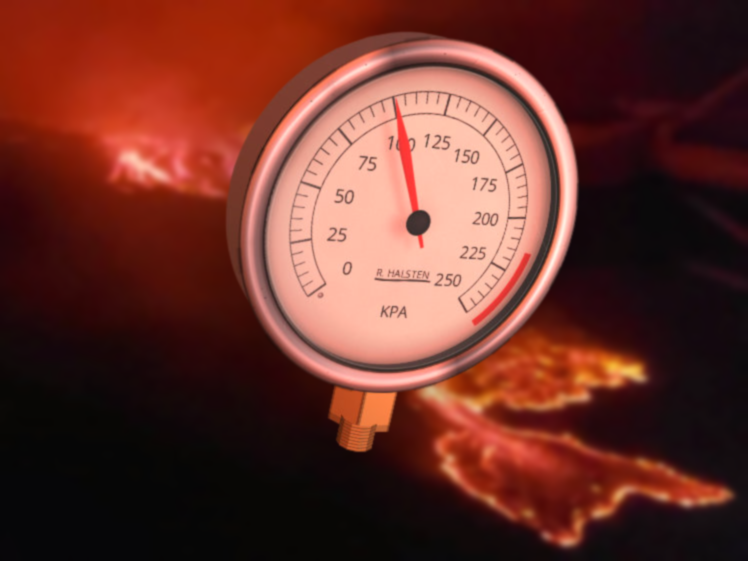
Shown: 100 kPa
